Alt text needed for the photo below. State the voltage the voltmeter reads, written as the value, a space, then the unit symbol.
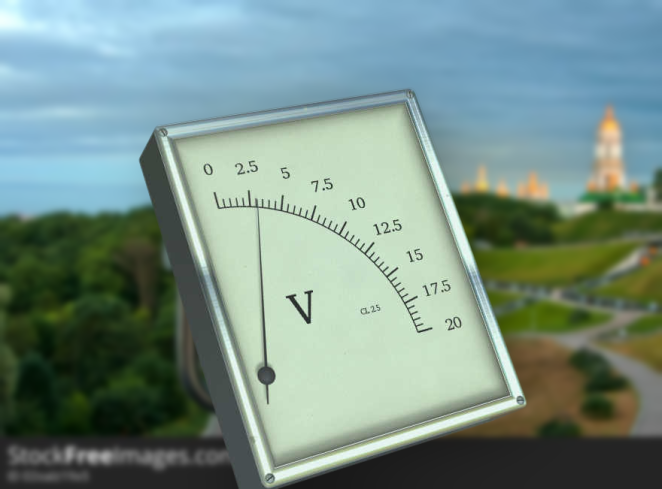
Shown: 3 V
